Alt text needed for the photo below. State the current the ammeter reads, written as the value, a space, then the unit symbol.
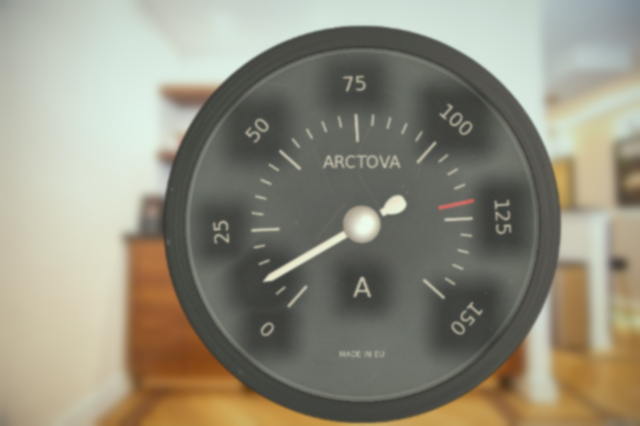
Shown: 10 A
